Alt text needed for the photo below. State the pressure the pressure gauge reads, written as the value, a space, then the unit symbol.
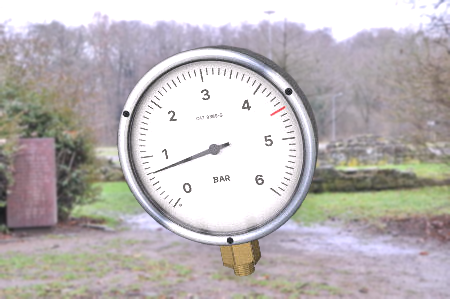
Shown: 0.7 bar
